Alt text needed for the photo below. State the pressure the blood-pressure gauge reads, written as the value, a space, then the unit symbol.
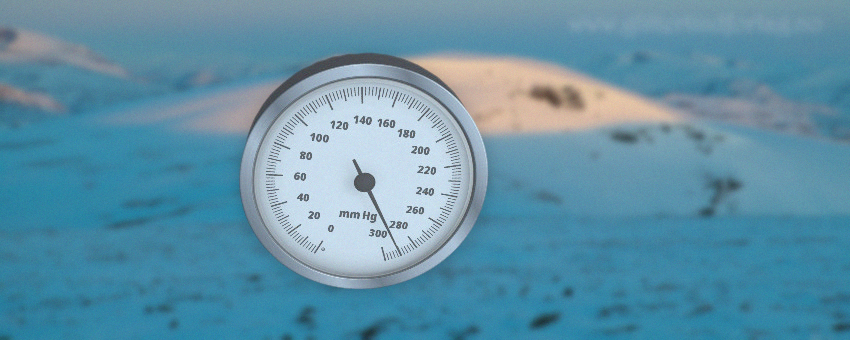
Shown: 290 mmHg
